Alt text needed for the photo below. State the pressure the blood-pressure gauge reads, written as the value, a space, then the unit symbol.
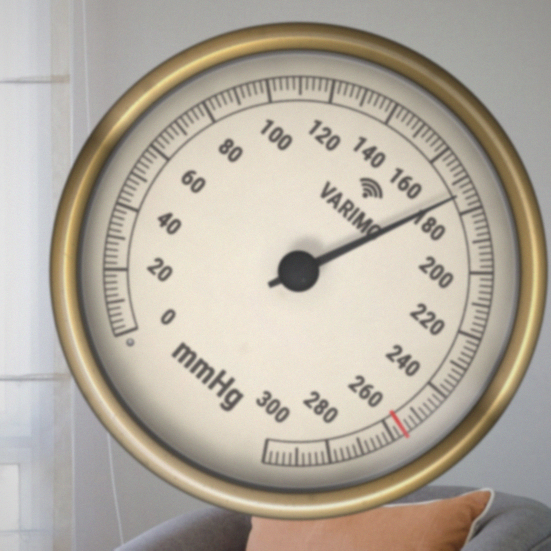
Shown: 174 mmHg
